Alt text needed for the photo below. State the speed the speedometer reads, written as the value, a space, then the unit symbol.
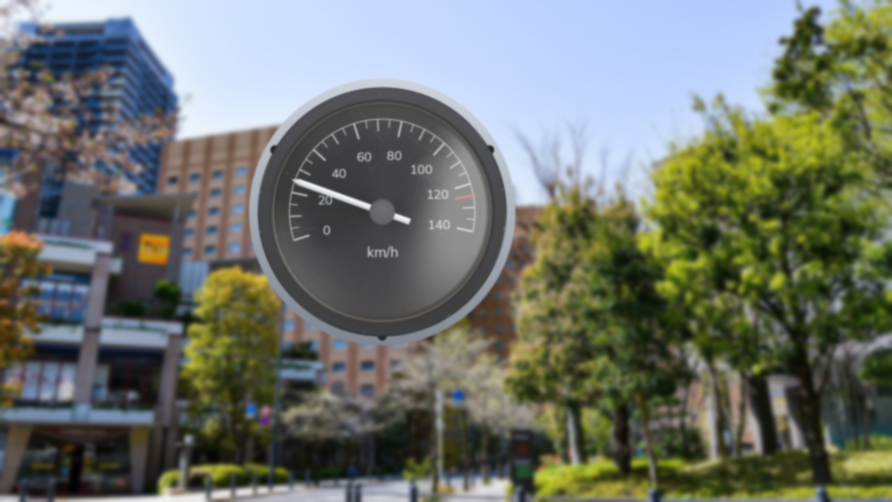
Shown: 25 km/h
